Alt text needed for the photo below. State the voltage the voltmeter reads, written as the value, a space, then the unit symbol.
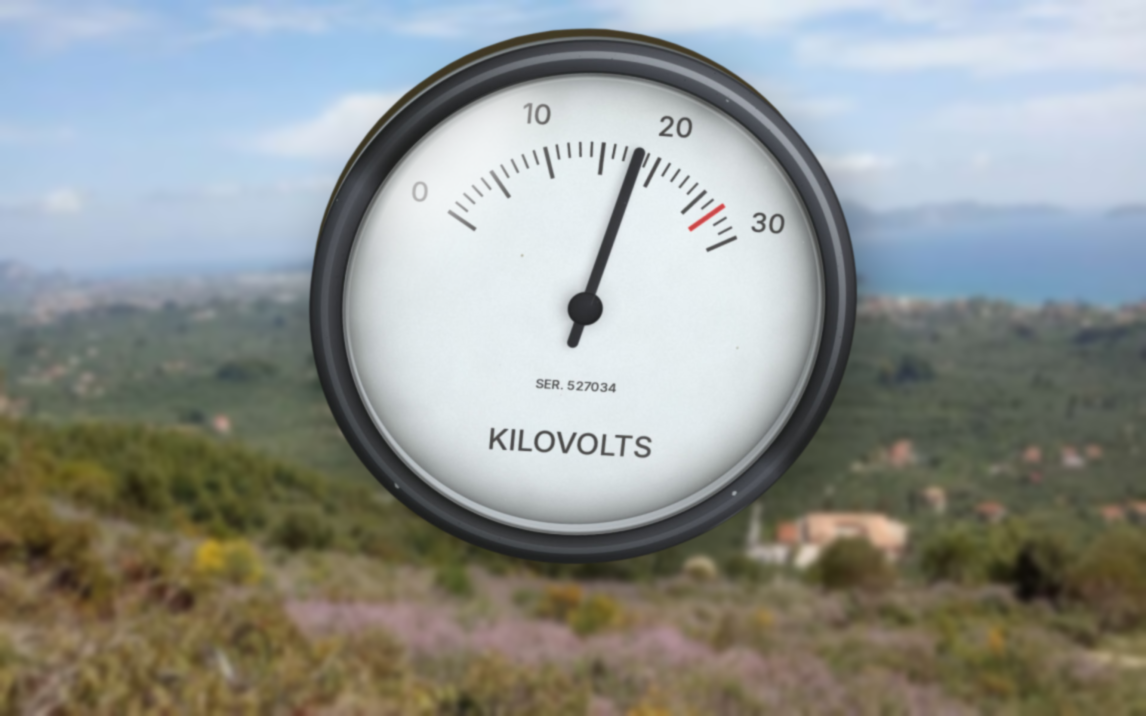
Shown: 18 kV
